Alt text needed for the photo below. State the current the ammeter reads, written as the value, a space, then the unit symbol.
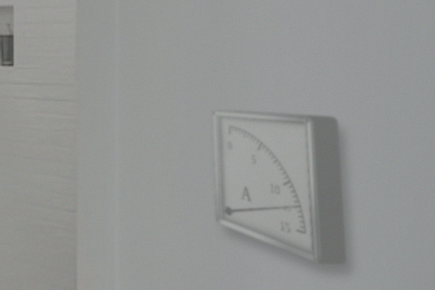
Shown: 12.5 A
